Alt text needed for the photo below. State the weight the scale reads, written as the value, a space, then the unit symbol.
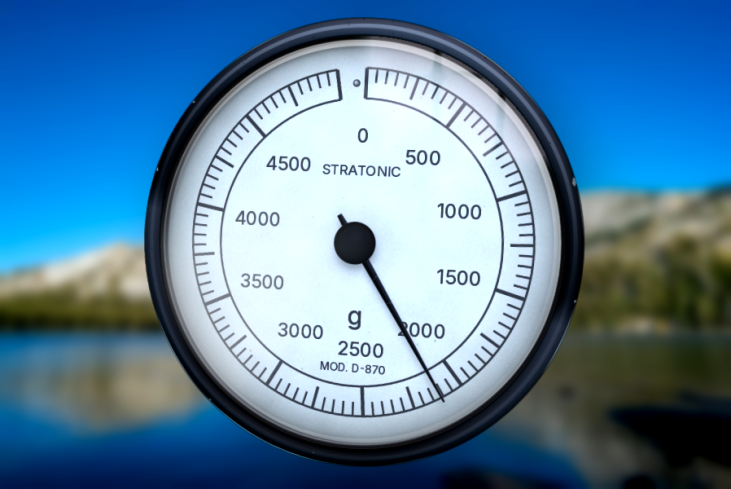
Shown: 2100 g
